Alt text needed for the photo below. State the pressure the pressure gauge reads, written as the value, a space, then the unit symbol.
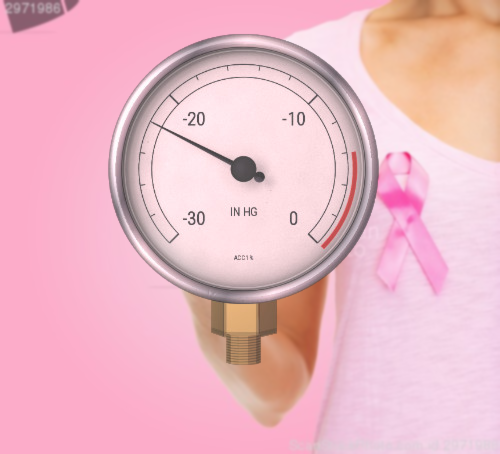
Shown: -22 inHg
